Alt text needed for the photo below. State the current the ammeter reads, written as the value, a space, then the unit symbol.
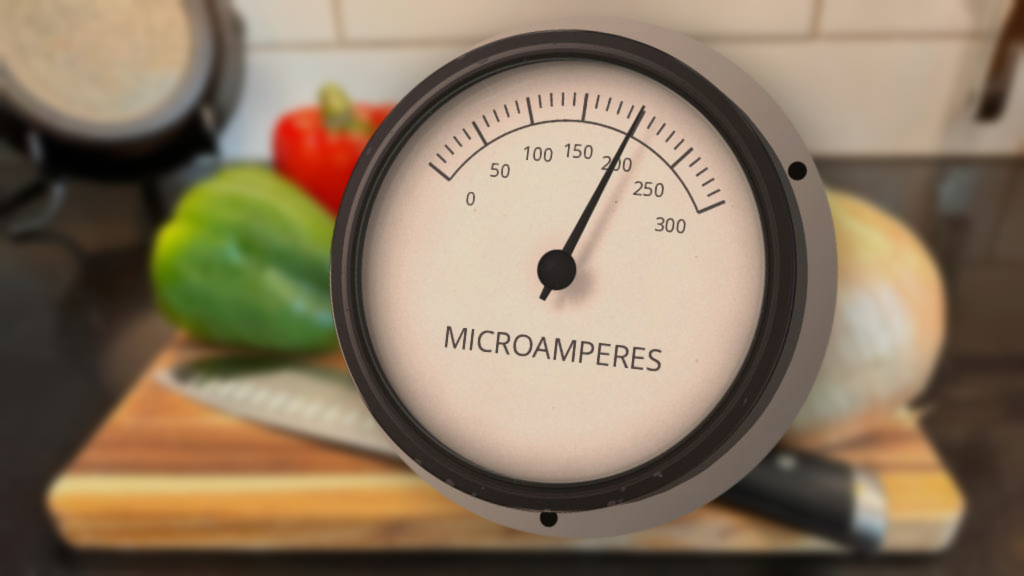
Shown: 200 µA
